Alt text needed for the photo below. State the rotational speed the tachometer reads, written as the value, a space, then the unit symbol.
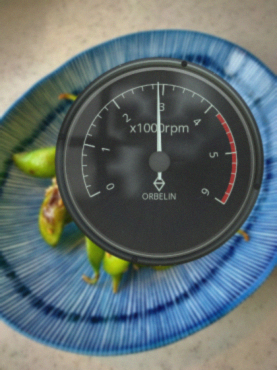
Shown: 2900 rpm
